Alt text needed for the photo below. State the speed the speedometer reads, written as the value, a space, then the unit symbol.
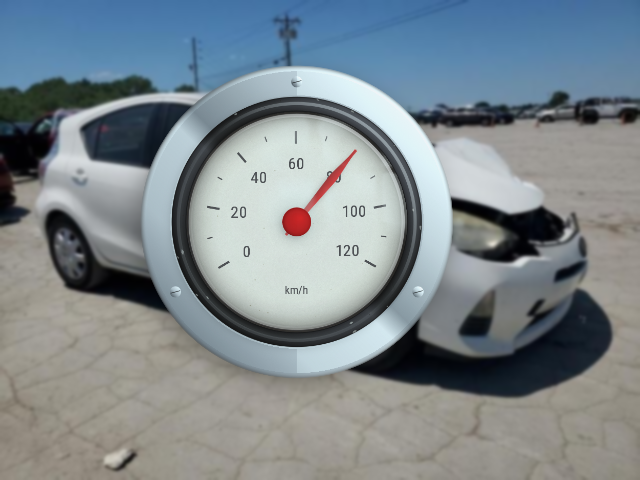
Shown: 80 km/h
